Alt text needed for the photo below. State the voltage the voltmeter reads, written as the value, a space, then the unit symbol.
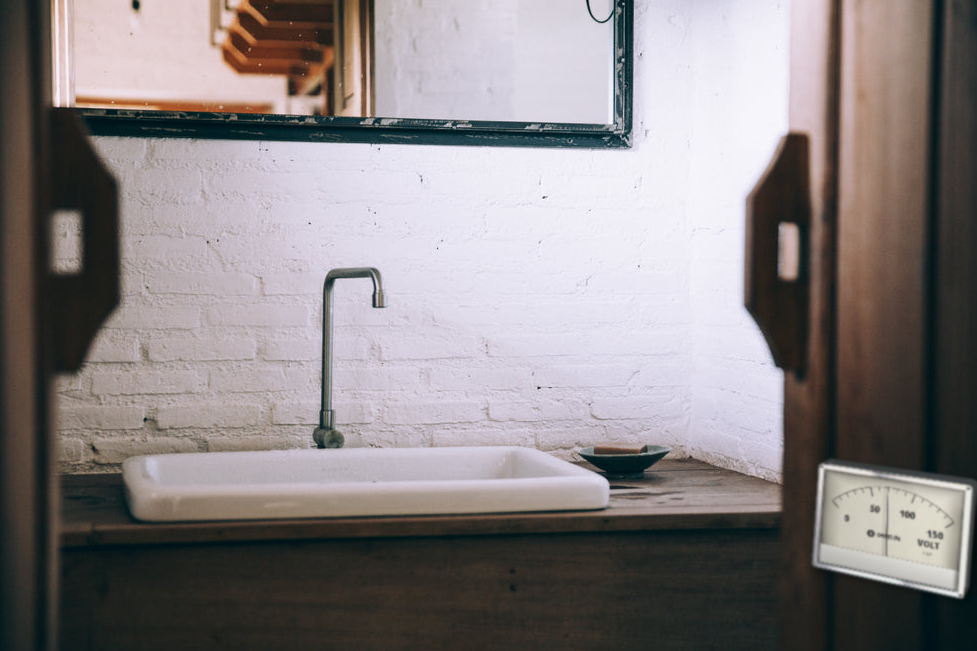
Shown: 70 V
